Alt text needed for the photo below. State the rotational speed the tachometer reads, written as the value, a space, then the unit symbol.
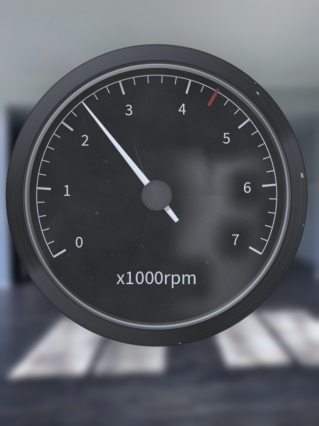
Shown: 2400 rpm
